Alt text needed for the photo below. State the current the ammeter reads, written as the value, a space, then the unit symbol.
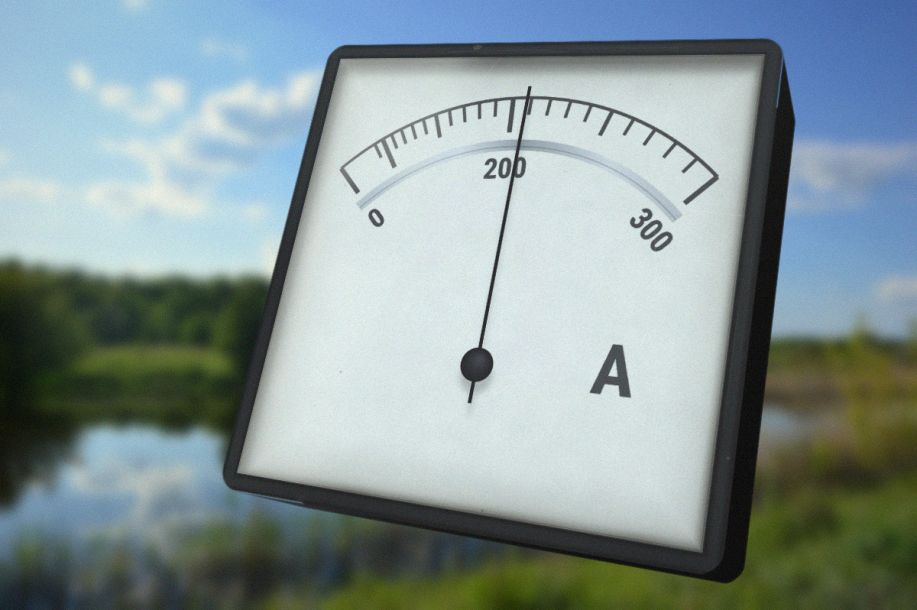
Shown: 210 A
